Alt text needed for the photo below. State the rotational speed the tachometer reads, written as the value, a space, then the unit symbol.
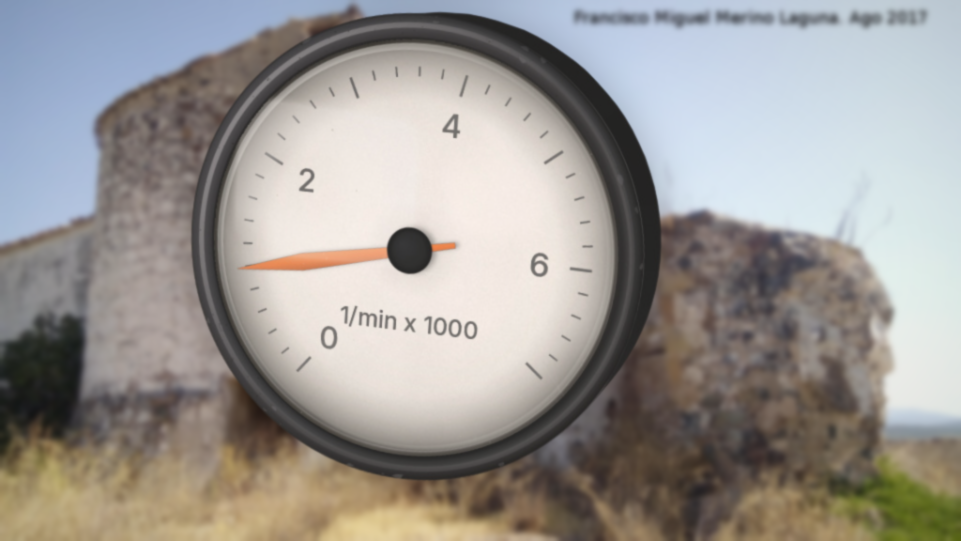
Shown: 1000 rpm
